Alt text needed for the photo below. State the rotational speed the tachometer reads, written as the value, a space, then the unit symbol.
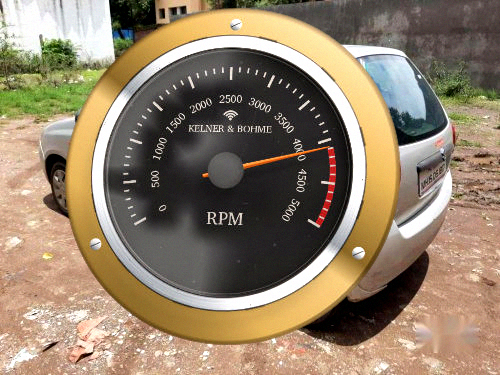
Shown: 4100 rpm
